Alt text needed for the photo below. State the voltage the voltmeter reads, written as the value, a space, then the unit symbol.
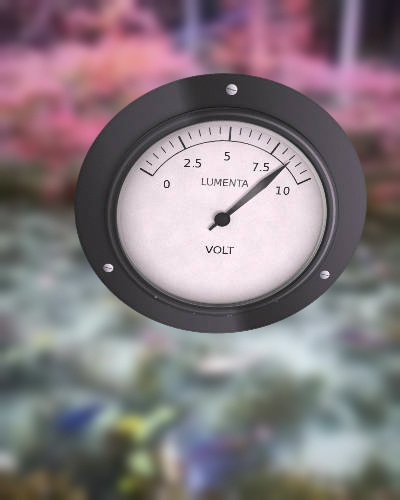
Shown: 8.5 V
